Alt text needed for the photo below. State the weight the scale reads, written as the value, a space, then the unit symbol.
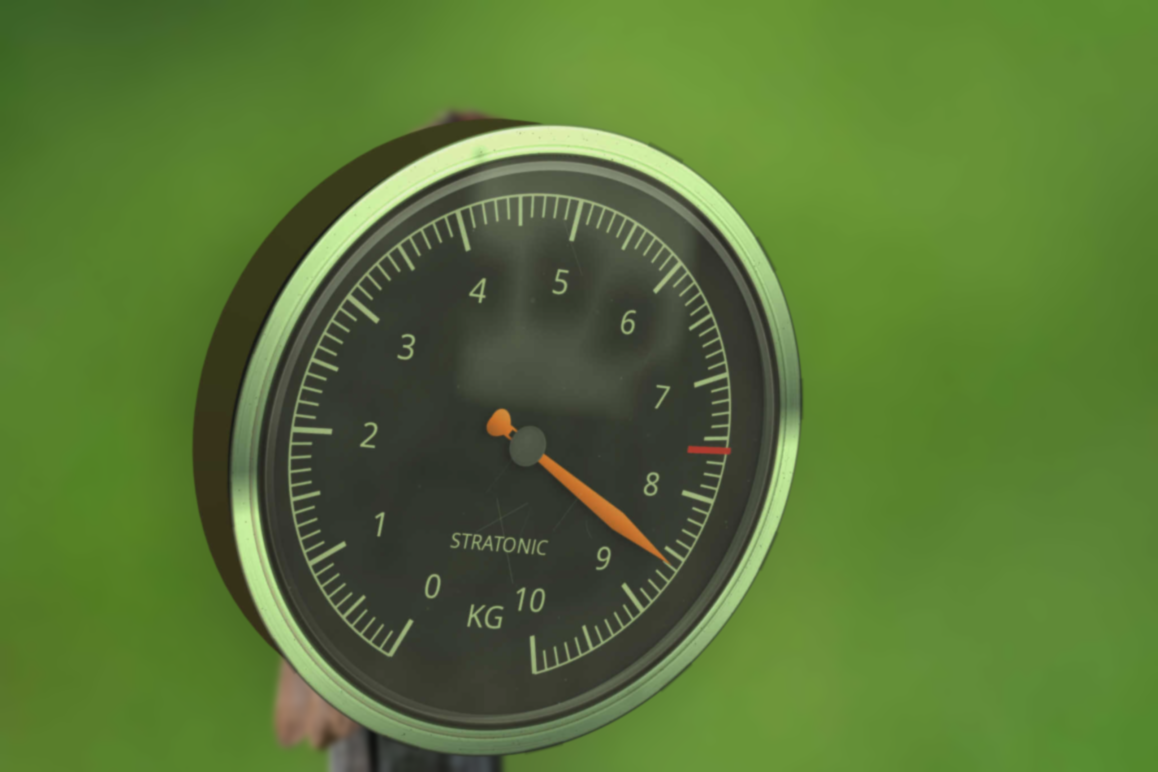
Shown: 8.6 kg
